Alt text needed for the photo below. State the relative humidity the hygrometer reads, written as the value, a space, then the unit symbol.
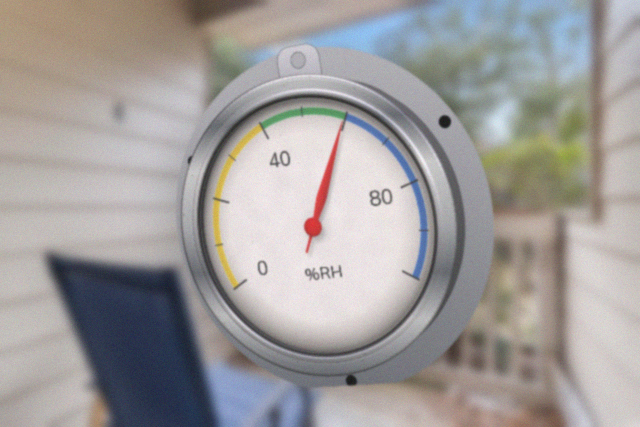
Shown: 60 %
